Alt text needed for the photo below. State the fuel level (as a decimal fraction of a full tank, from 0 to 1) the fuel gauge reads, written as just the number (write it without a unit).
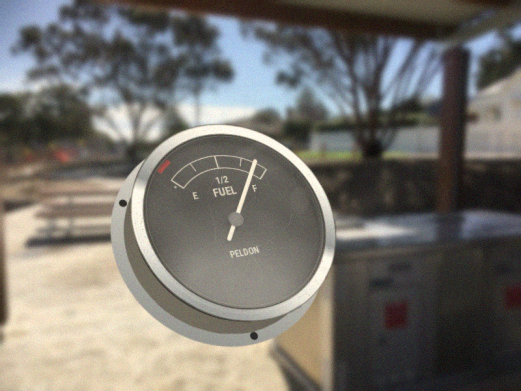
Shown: 0.875
